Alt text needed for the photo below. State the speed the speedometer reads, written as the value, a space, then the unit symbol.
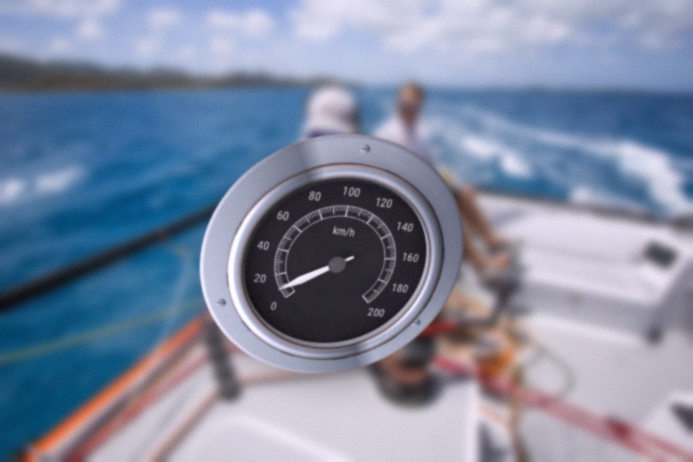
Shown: 10 km/h
